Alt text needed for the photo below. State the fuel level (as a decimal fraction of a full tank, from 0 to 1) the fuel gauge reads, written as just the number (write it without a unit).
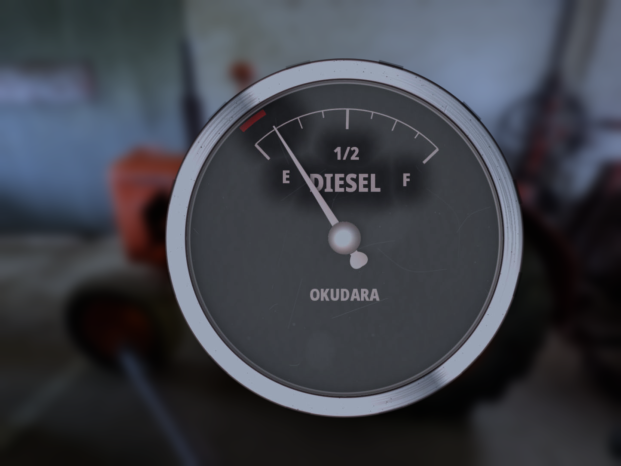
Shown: 0.125
